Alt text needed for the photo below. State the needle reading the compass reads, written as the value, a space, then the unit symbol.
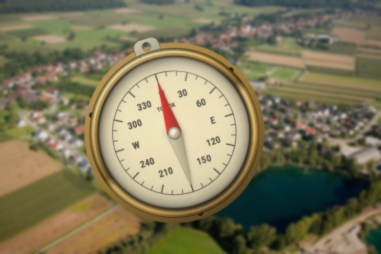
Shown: 0 °
